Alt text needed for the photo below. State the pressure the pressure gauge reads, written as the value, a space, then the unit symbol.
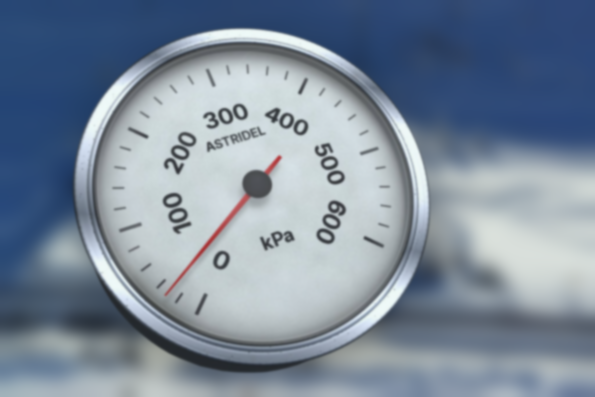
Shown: 30 kPa
